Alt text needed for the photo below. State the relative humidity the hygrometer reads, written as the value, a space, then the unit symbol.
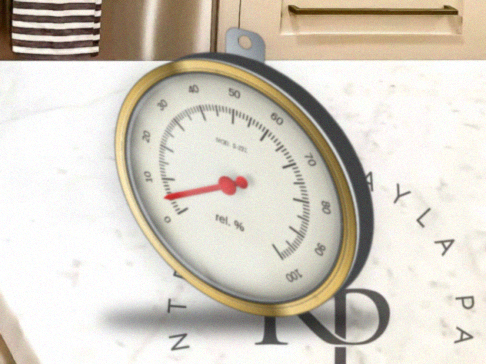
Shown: 5 %
